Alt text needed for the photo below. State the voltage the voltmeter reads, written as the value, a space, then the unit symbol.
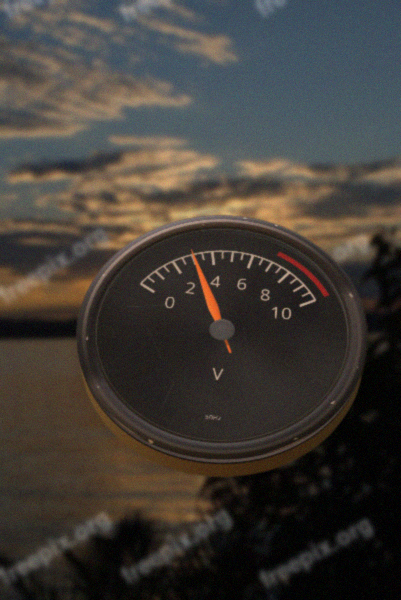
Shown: 3 V
